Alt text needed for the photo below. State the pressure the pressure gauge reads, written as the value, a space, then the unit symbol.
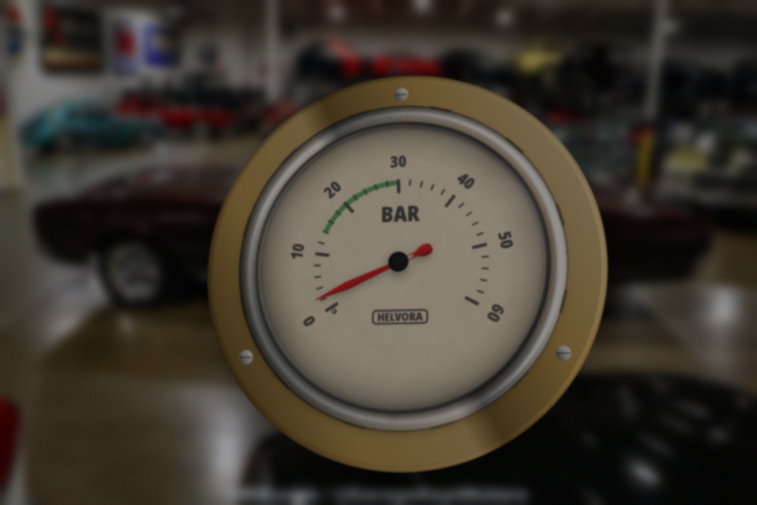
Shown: 2 bar
